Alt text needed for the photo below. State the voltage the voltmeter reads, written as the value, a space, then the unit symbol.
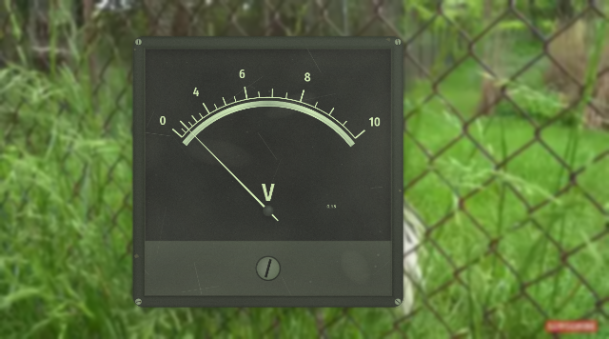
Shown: 2 V
